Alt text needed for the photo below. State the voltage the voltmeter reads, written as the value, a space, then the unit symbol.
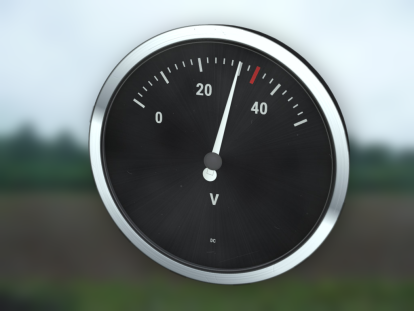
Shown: 30 V
